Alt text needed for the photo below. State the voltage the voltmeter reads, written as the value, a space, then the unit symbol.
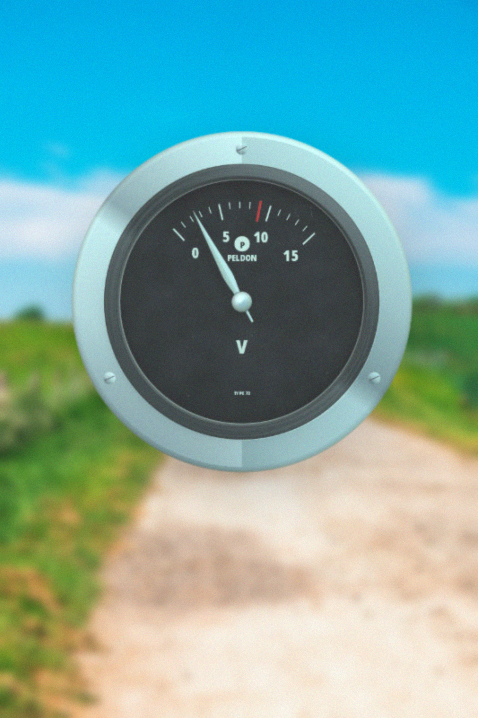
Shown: 2.5 V
